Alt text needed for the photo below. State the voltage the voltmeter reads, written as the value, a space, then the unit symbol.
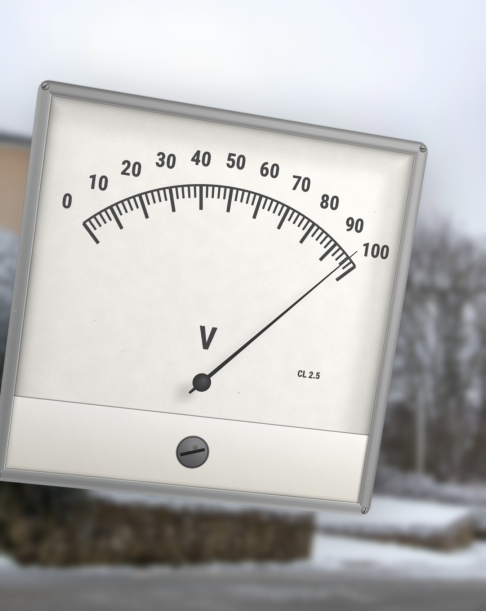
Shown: 96 V
